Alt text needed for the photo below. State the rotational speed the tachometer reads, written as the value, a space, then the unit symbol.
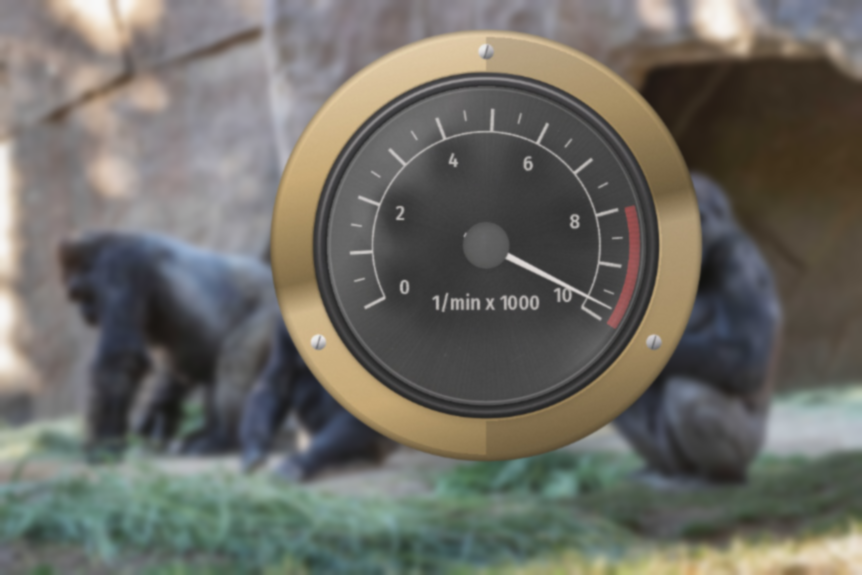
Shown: 9750 rpm
